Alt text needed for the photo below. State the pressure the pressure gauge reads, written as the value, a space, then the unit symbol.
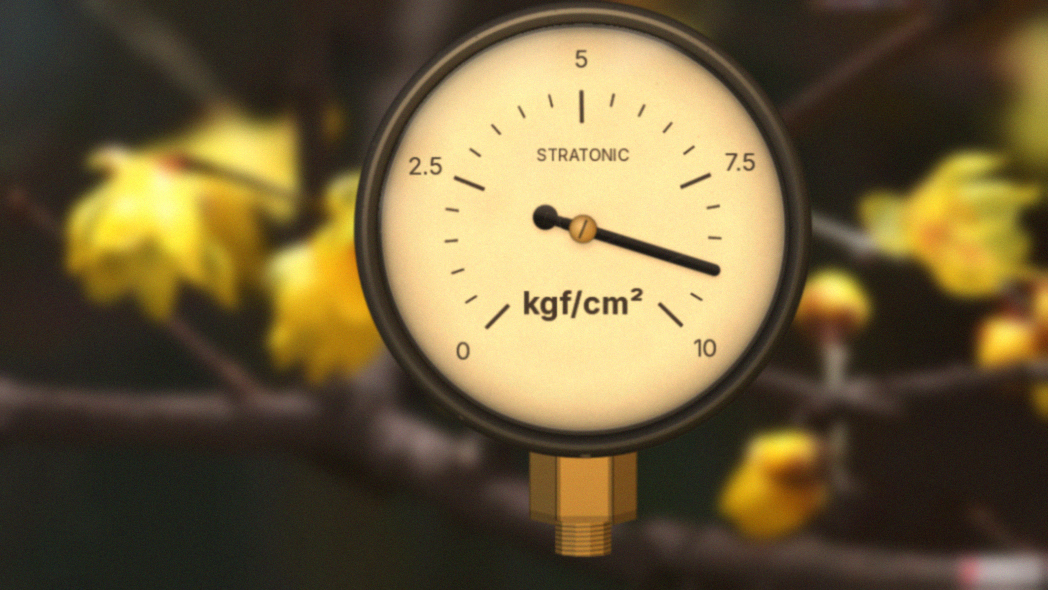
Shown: 9 kg/cm²
